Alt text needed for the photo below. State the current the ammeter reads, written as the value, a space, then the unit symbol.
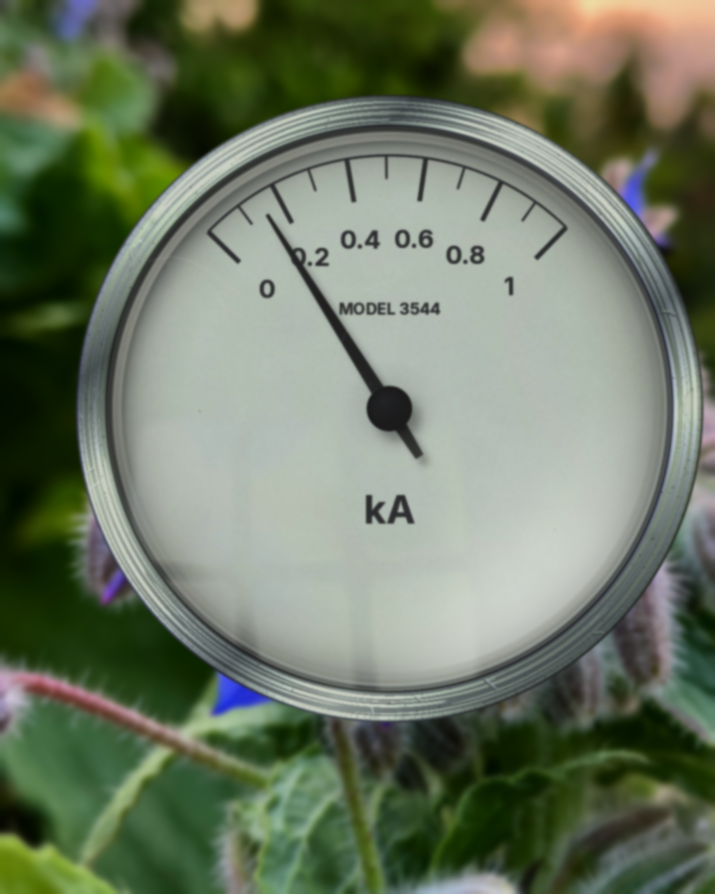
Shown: 0.15 kA
